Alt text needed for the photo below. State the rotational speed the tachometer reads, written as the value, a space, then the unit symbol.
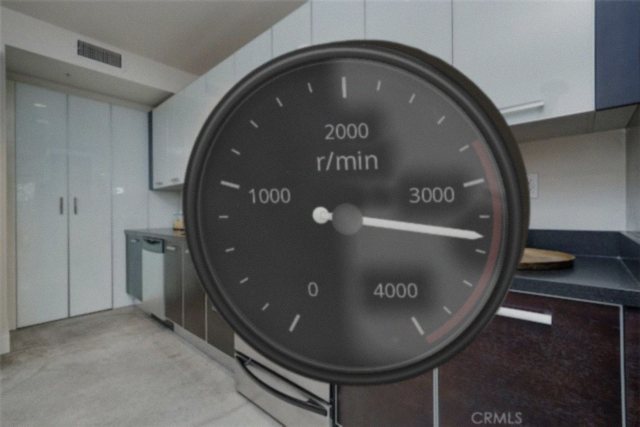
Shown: 3300 rpm
